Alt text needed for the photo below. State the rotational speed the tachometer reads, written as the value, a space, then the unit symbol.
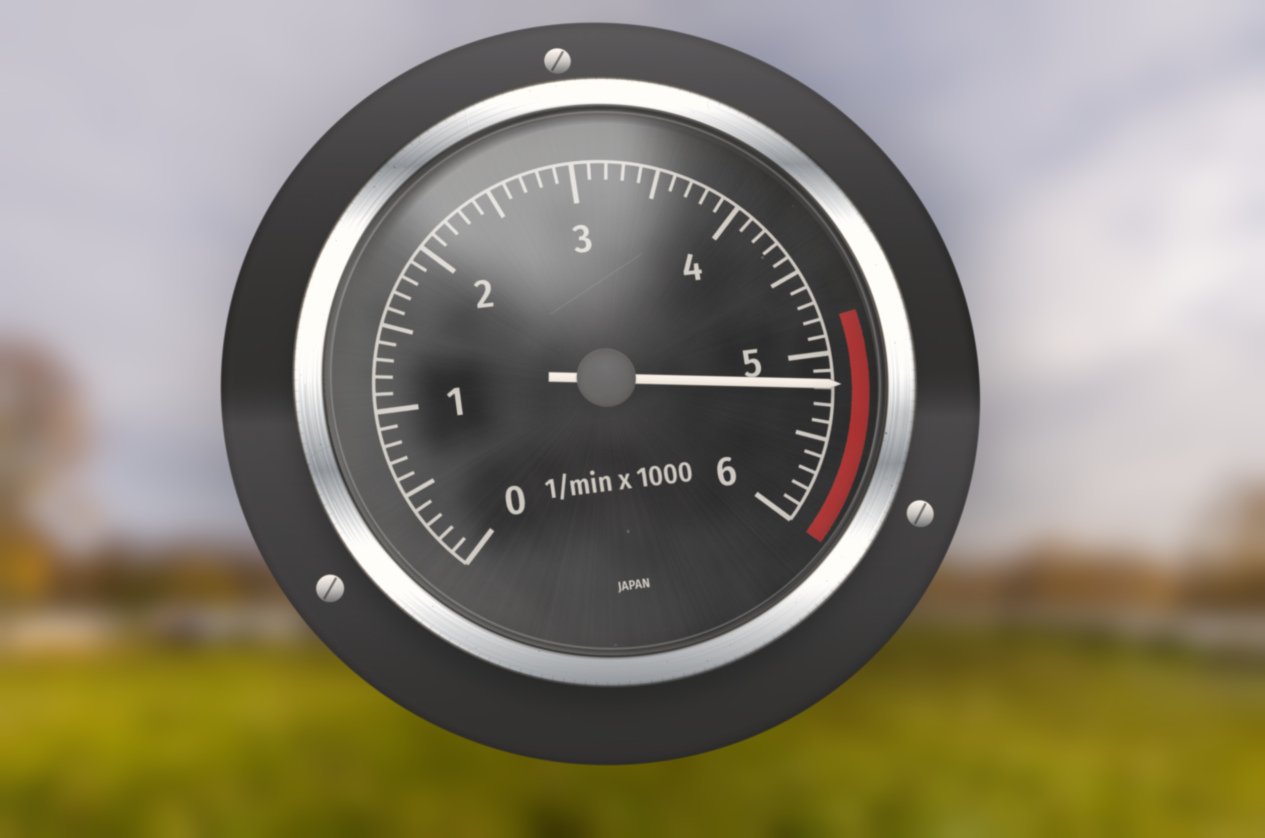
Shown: 5200 rpm
